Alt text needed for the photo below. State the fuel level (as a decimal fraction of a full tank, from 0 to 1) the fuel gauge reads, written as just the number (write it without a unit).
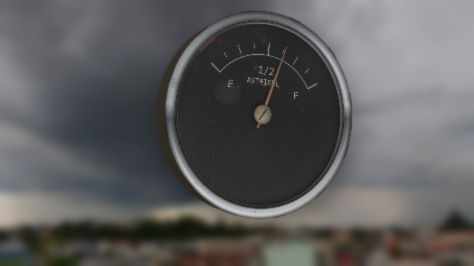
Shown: 0.625
